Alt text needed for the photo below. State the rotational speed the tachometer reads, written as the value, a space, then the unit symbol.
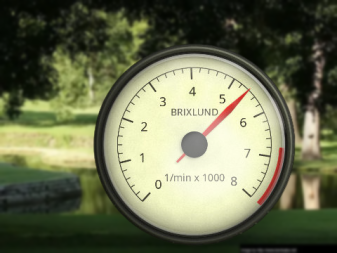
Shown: 5400 rpm
